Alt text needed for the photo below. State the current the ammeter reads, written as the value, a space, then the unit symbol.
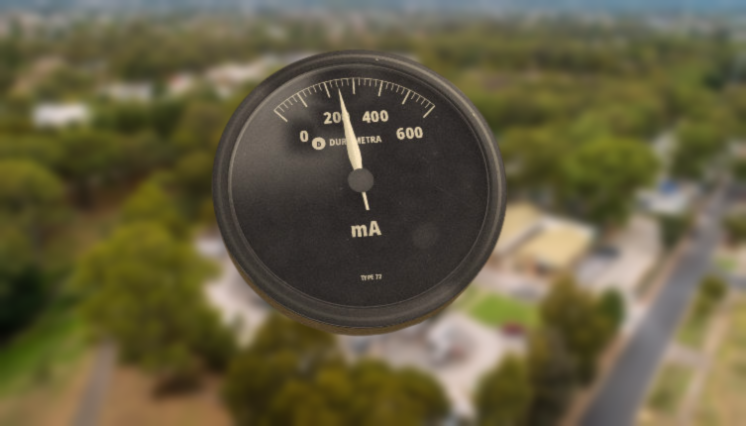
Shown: 240 mA
